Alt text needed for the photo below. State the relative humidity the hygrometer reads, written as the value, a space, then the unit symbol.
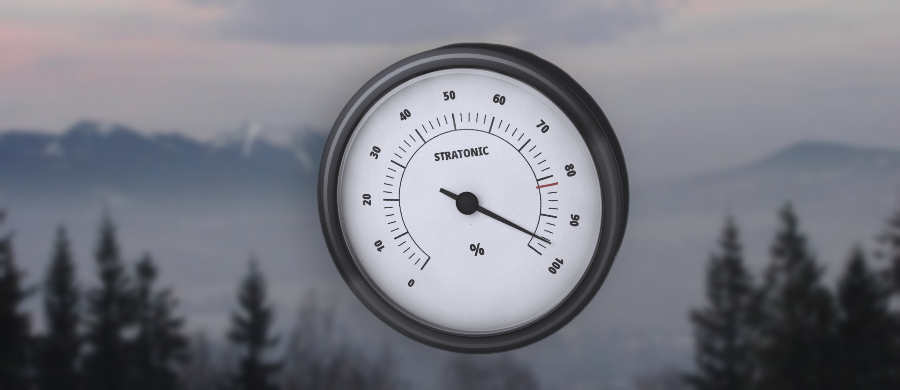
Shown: 96 %
